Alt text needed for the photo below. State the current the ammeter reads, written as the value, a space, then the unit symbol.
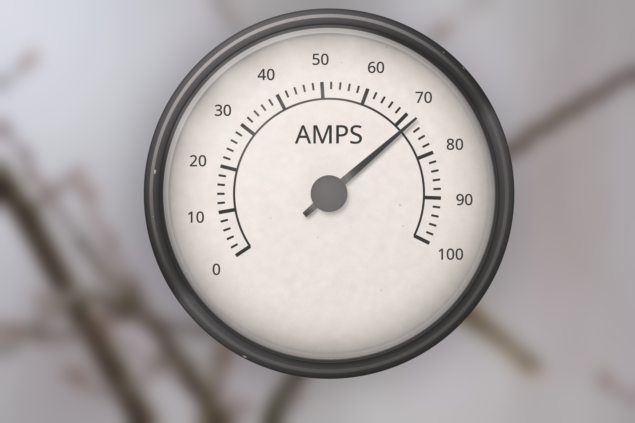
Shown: 72 A
